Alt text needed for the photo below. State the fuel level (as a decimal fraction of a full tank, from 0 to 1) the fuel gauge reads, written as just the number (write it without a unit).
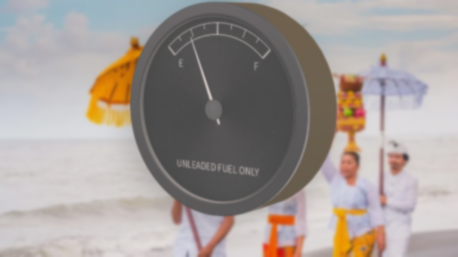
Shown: 0.25
